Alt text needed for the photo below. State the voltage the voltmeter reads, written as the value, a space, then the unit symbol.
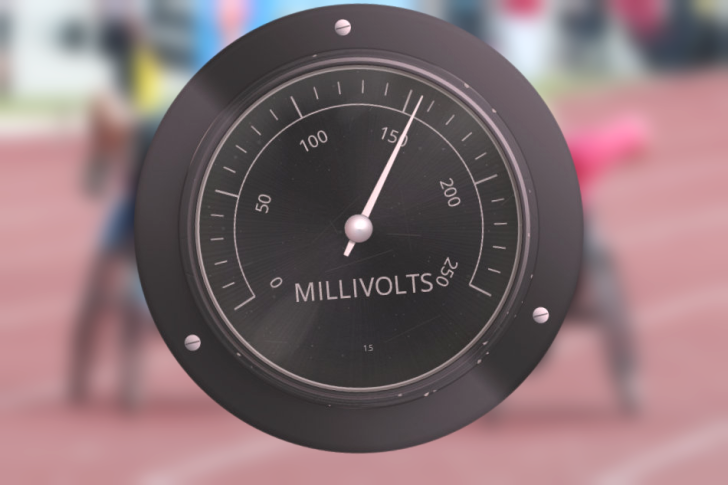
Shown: 155 mV
